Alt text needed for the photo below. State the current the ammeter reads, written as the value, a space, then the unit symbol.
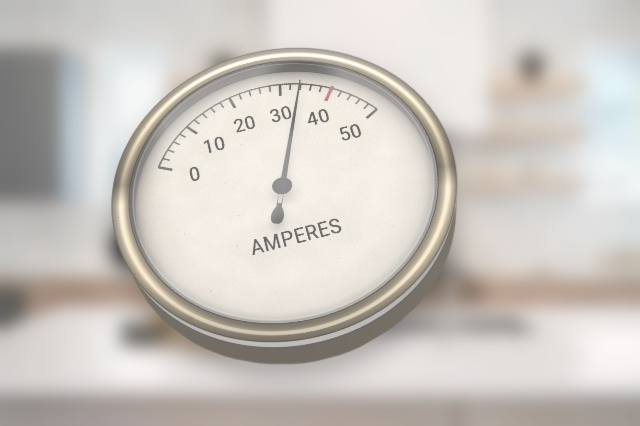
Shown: 34 A
